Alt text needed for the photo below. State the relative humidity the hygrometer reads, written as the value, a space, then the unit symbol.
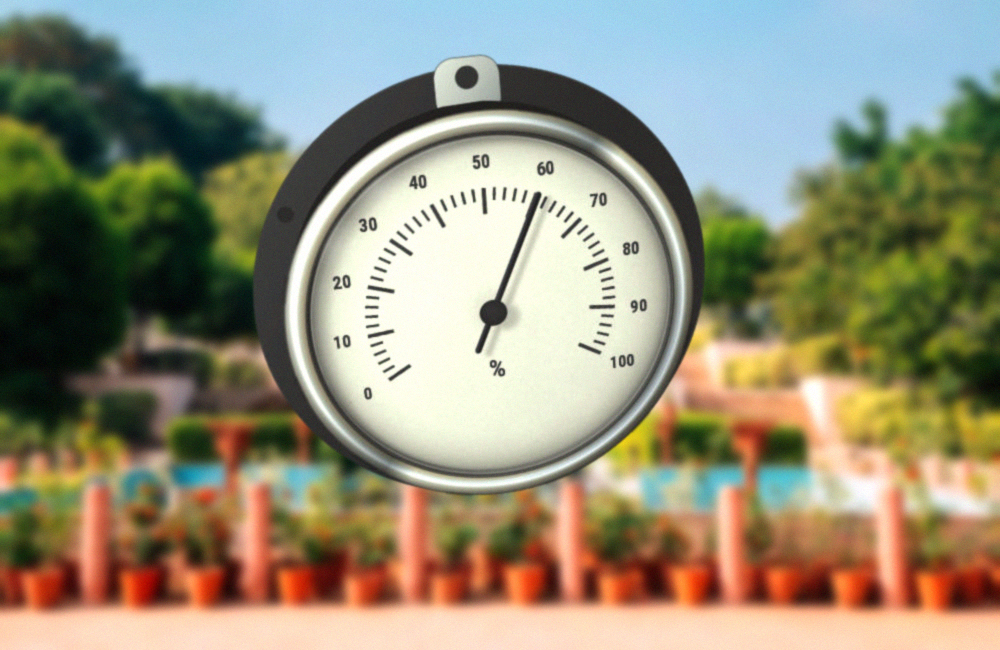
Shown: 60 %
